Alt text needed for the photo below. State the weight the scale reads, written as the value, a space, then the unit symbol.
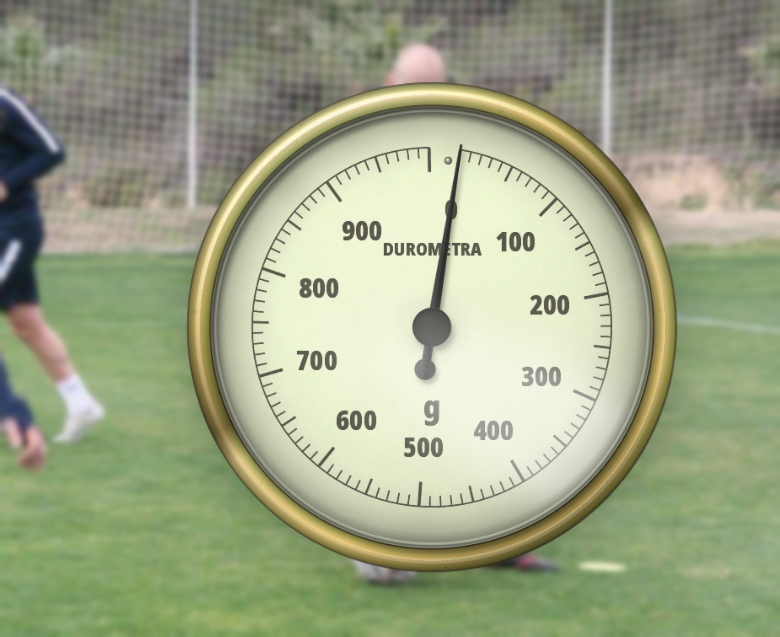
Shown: 0 g
